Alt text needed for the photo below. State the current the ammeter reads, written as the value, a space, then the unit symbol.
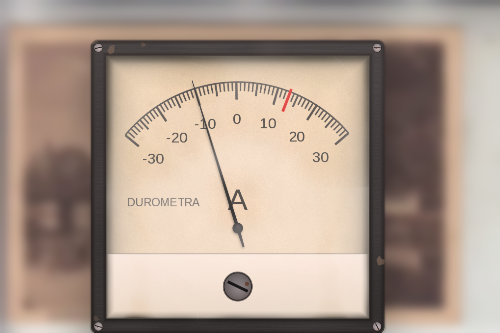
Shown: -10 A
